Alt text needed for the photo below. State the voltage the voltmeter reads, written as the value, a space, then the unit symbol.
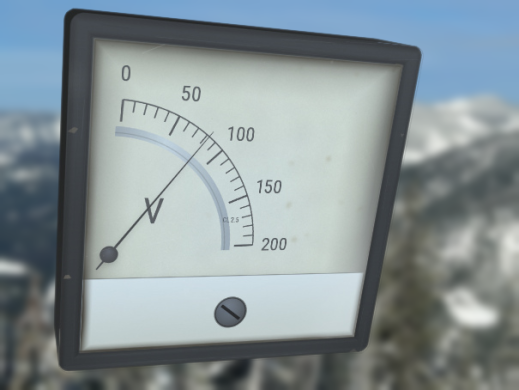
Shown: 80 V
